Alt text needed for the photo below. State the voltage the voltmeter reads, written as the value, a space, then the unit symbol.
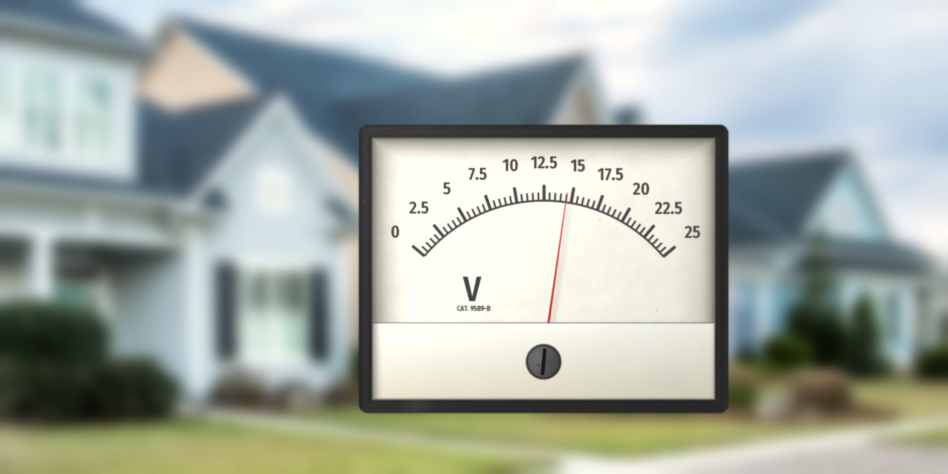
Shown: 14.5 V
